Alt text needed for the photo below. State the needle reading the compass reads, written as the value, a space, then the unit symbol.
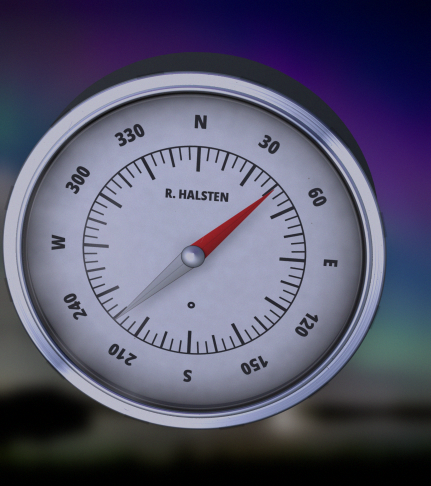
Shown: 45 °
